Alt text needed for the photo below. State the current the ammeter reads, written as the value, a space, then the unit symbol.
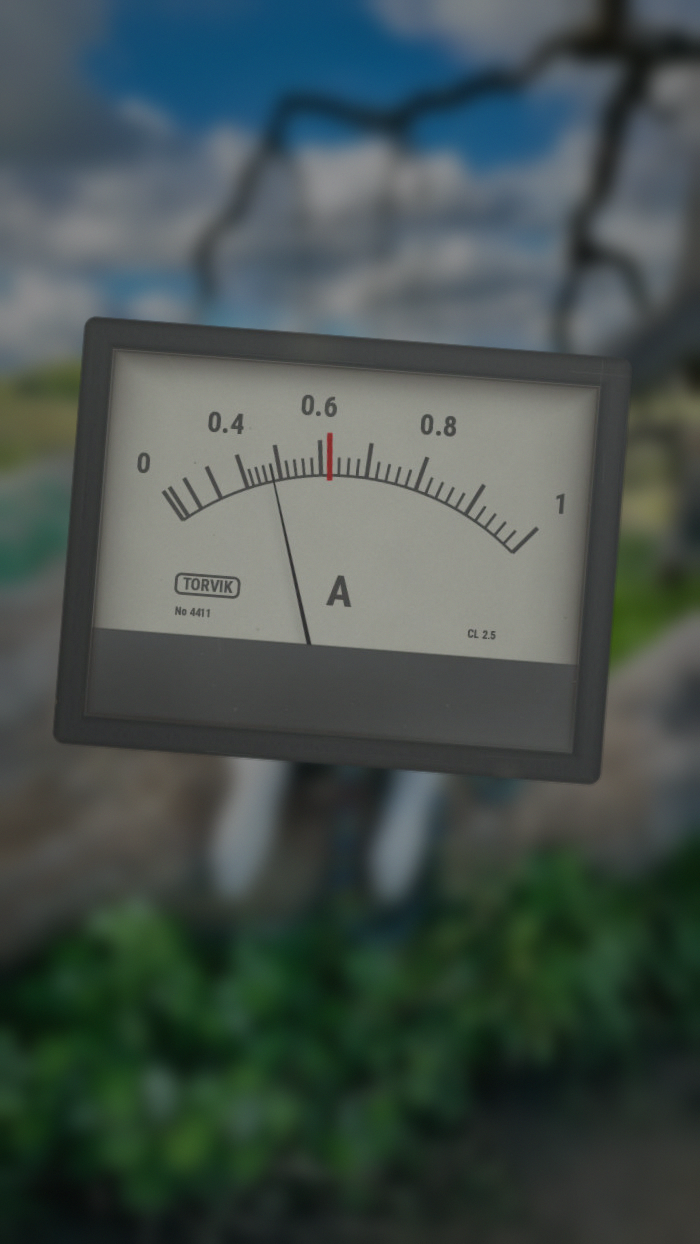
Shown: 0.48 A
